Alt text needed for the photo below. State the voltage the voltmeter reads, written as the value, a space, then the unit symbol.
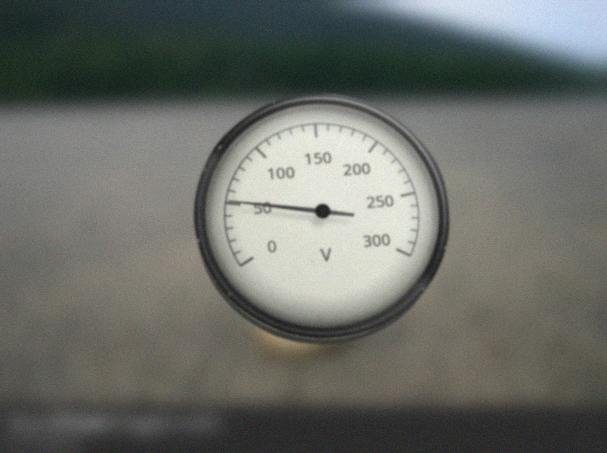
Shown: 50 V
